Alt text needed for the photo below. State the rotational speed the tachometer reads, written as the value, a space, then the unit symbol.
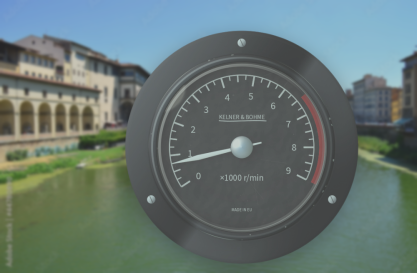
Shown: 750 rpm
